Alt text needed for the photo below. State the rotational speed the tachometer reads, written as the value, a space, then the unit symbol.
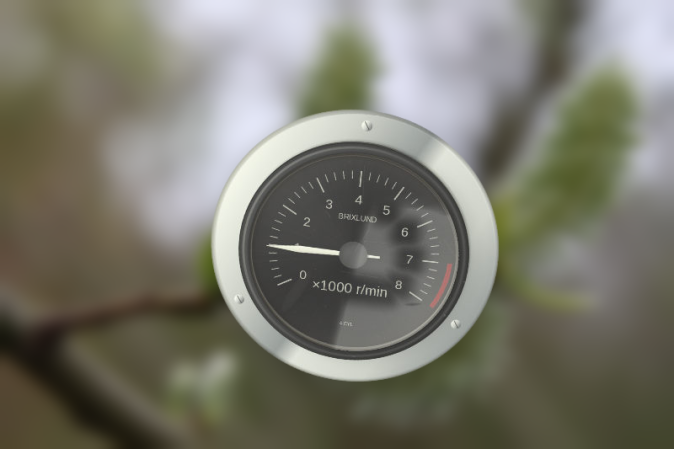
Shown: 1000 rpm
